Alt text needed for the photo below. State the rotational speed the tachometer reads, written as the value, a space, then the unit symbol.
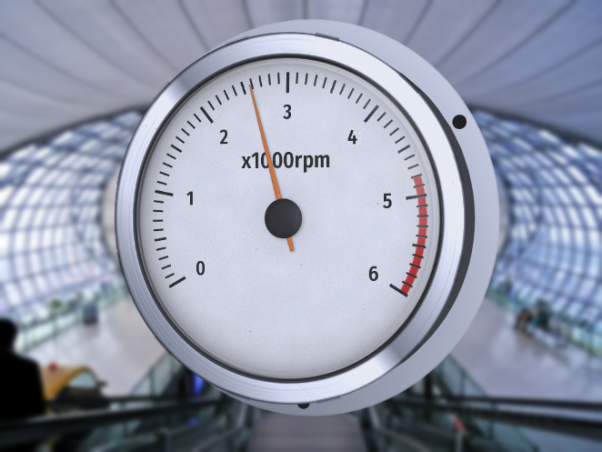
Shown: 2600 rpm
